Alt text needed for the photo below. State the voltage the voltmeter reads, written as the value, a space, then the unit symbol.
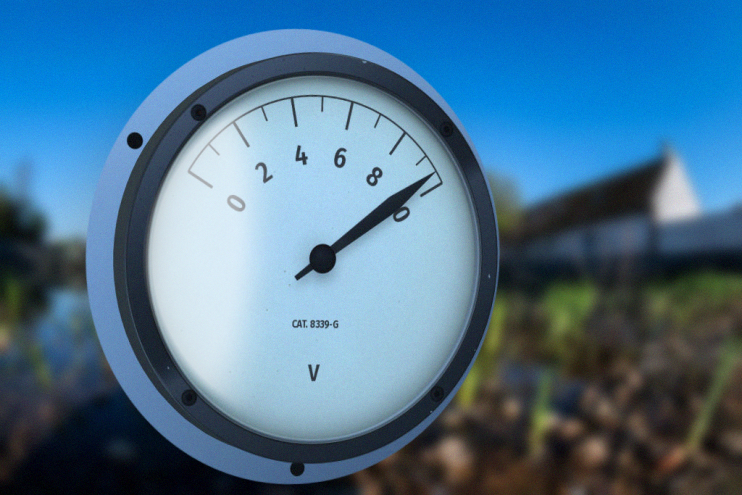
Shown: 9.5 V
